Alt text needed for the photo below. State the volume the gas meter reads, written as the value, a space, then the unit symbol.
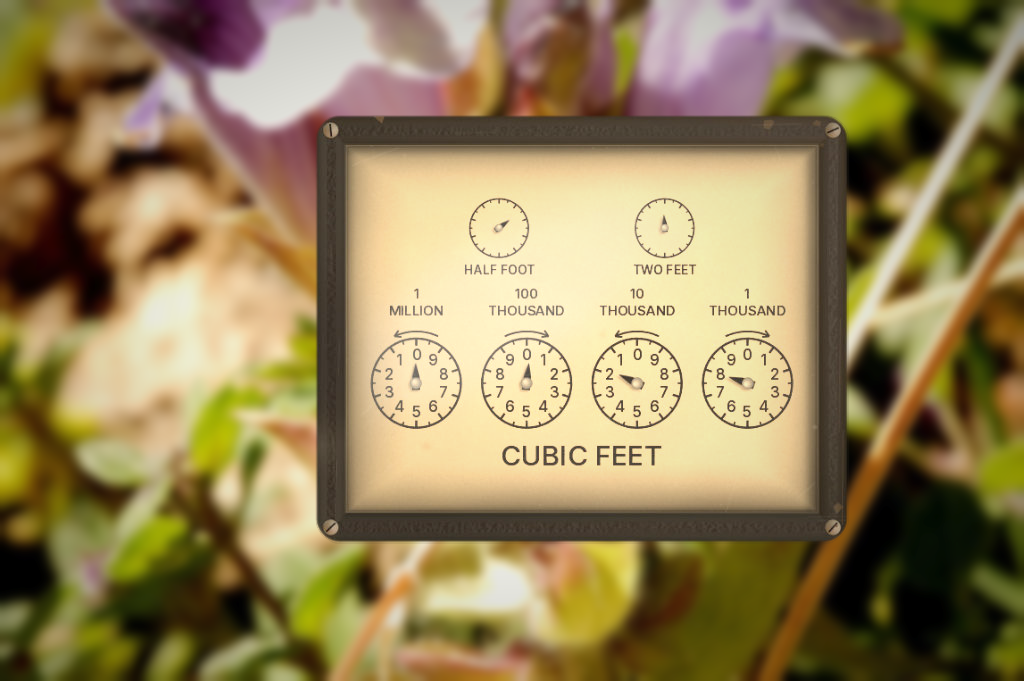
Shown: 1800 ft³
